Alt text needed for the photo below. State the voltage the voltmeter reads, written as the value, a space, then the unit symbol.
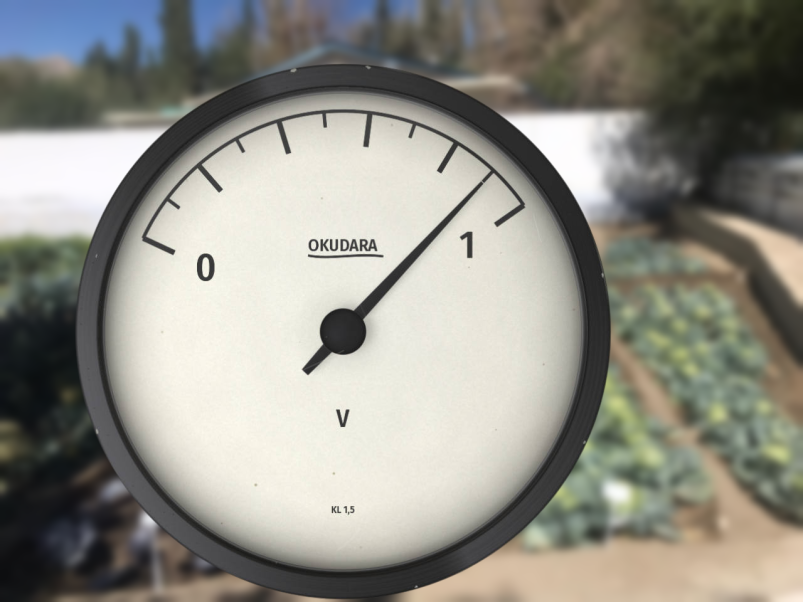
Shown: 0.9 V
